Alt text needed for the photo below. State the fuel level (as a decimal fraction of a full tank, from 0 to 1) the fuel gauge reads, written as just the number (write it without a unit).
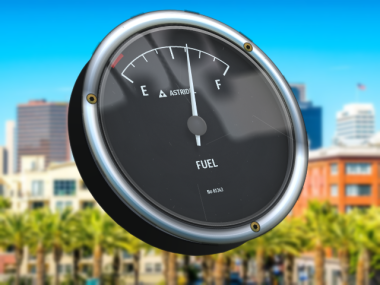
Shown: 0.625
